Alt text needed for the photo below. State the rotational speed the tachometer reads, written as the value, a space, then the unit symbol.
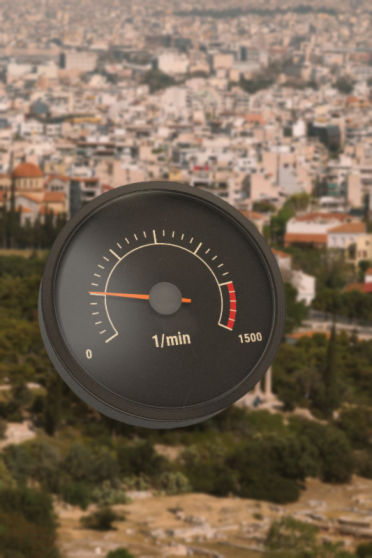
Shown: 250 rpm
